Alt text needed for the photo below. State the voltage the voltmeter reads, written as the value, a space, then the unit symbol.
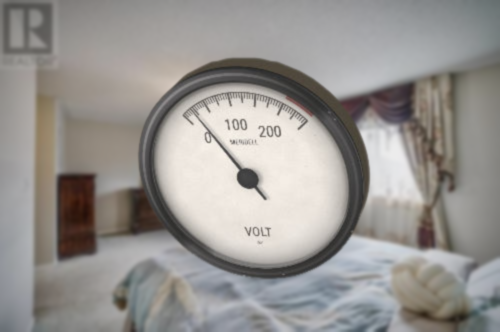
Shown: 25 V
